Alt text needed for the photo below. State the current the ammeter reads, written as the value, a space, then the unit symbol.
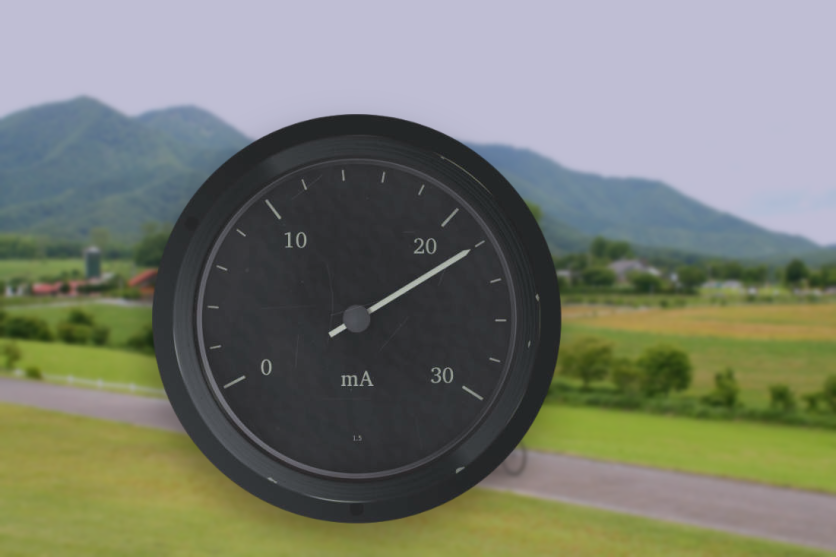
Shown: 22 mA
